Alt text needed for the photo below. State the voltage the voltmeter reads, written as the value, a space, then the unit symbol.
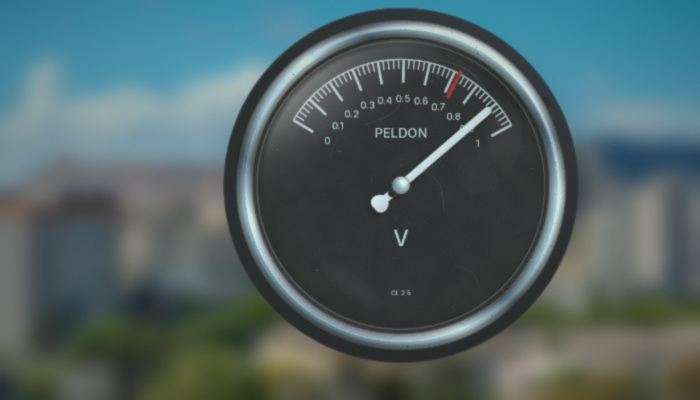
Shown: 0.9 V
